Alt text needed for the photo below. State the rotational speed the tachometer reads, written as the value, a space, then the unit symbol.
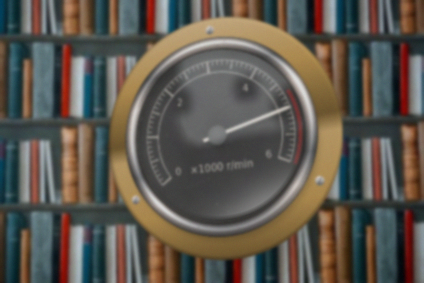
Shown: 5000 rpm
